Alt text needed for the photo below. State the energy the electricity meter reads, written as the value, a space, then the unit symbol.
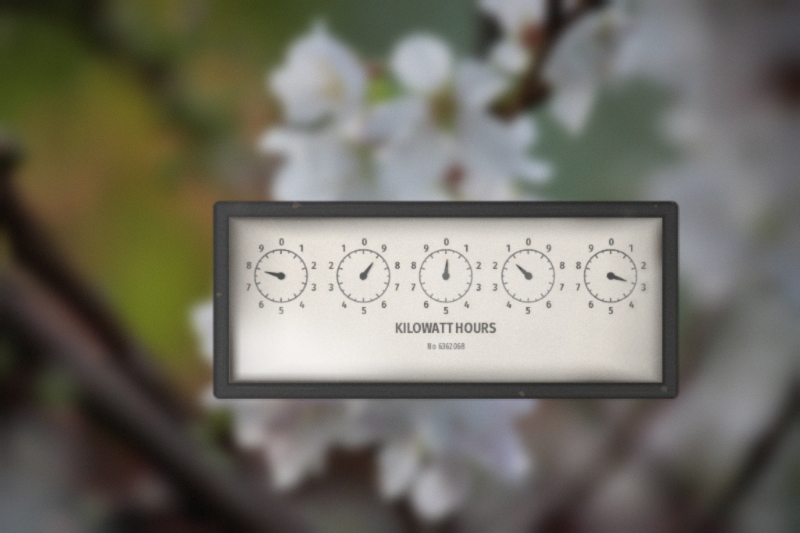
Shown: 79013 kWh
